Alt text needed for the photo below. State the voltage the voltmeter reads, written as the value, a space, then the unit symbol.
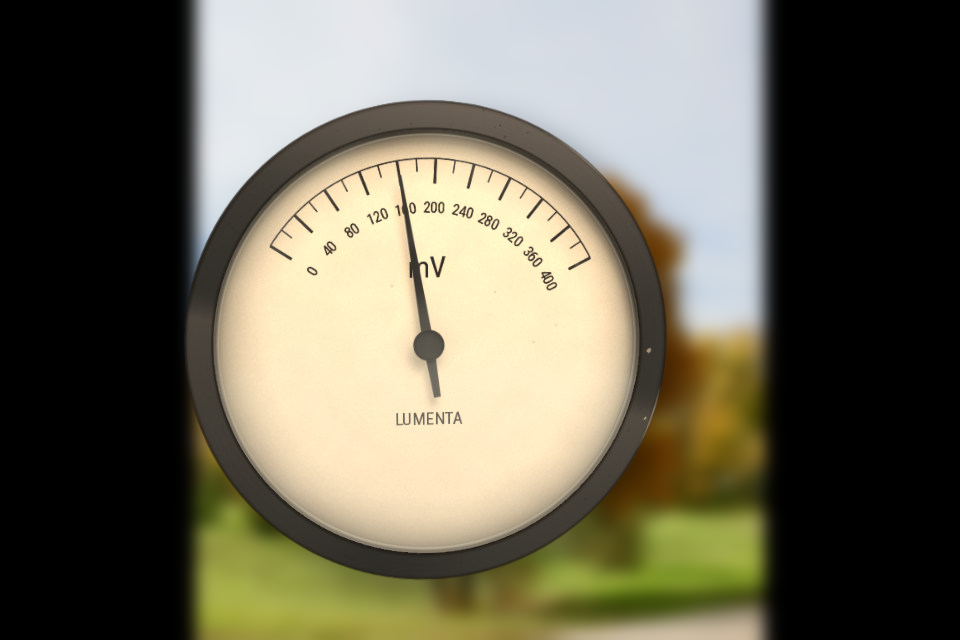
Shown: 160 mV
